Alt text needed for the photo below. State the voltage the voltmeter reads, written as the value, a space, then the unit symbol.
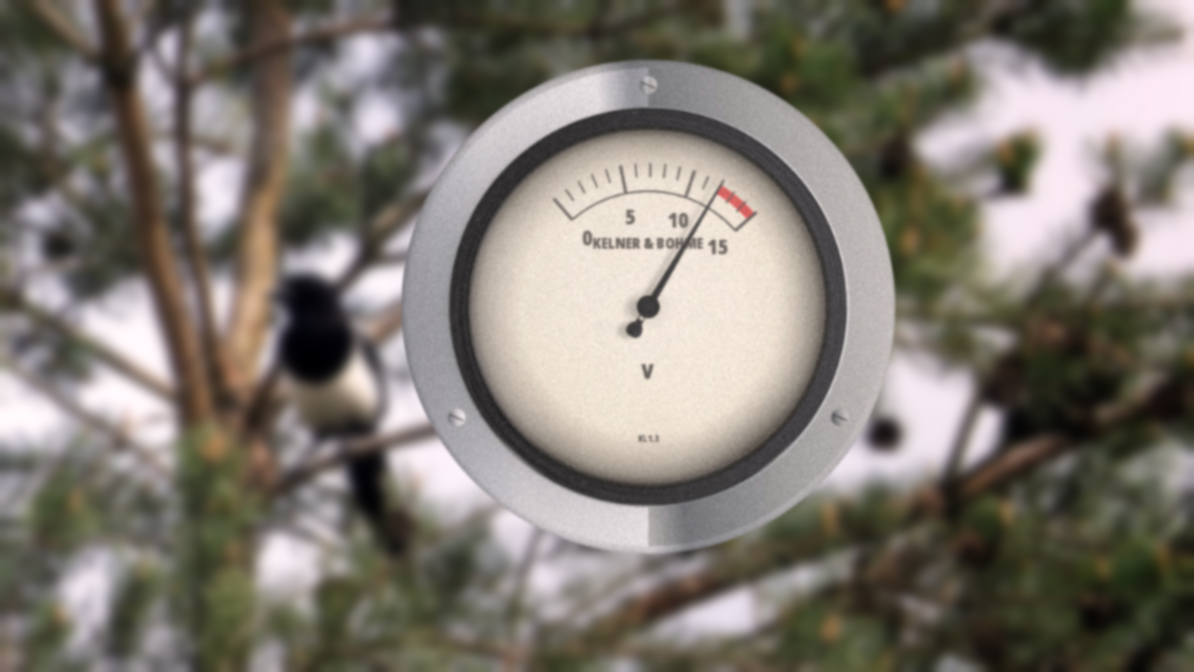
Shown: 12 V
